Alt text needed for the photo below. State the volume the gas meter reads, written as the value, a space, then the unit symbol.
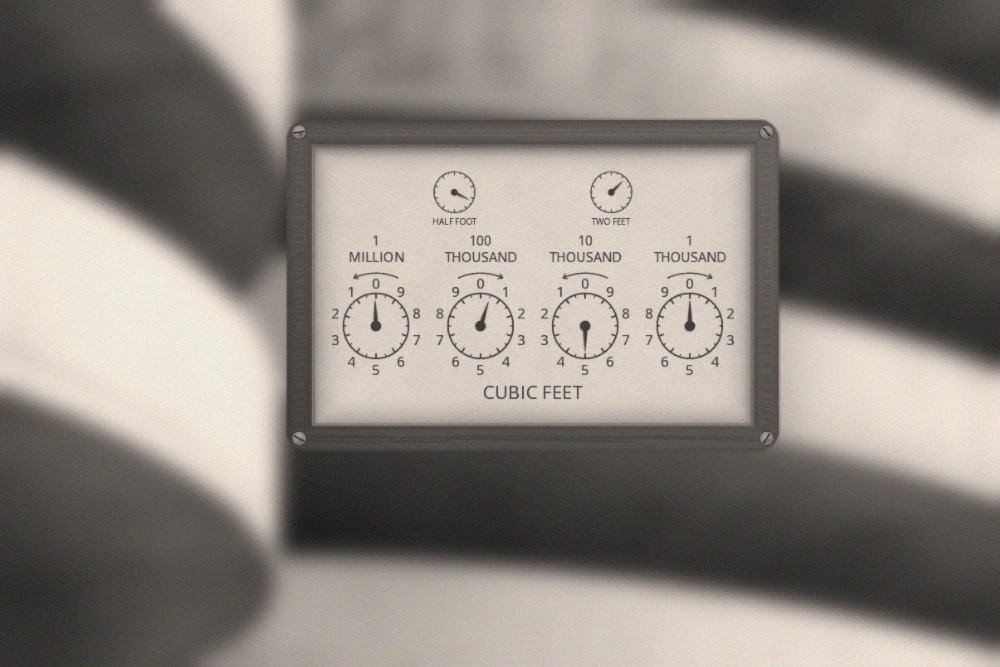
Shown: 5000 ft³
